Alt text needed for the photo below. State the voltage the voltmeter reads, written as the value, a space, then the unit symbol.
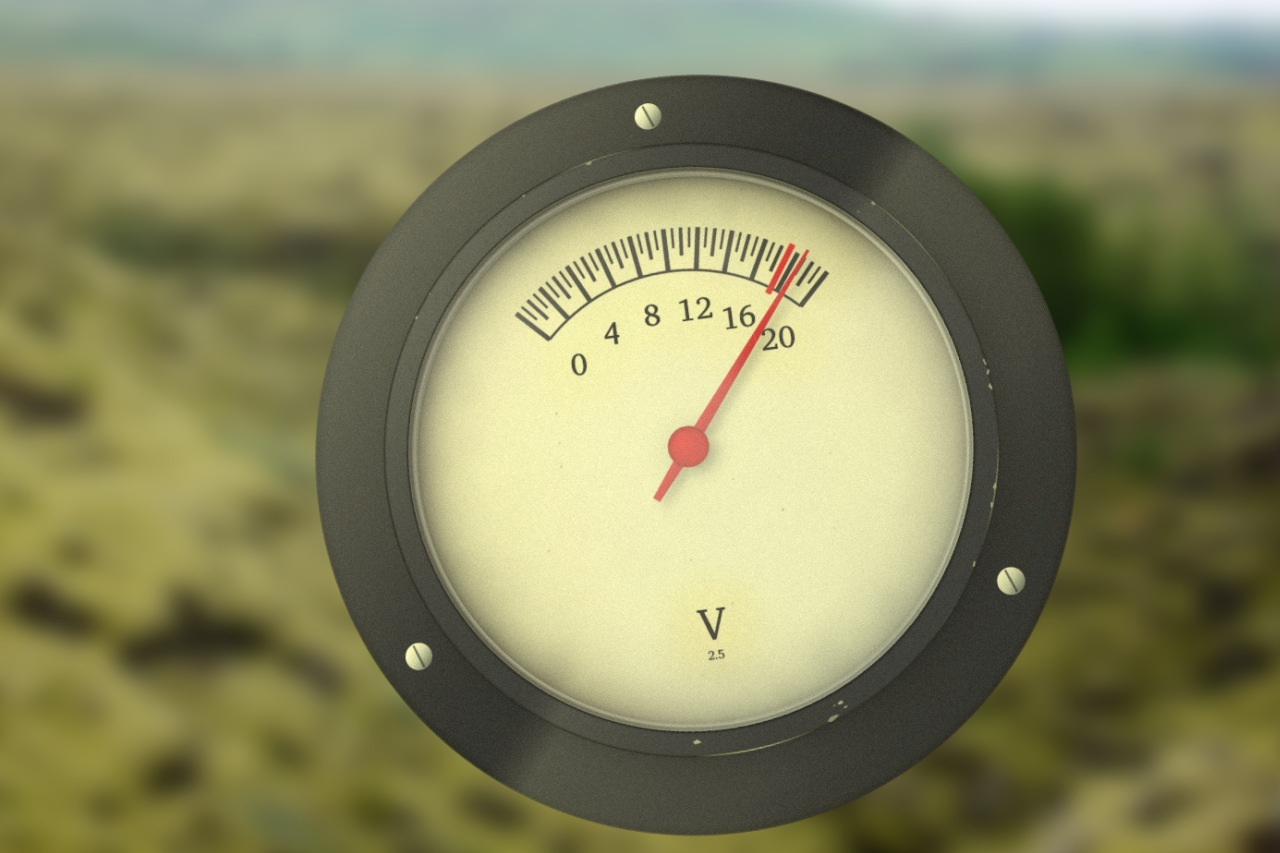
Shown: 18.5 V
